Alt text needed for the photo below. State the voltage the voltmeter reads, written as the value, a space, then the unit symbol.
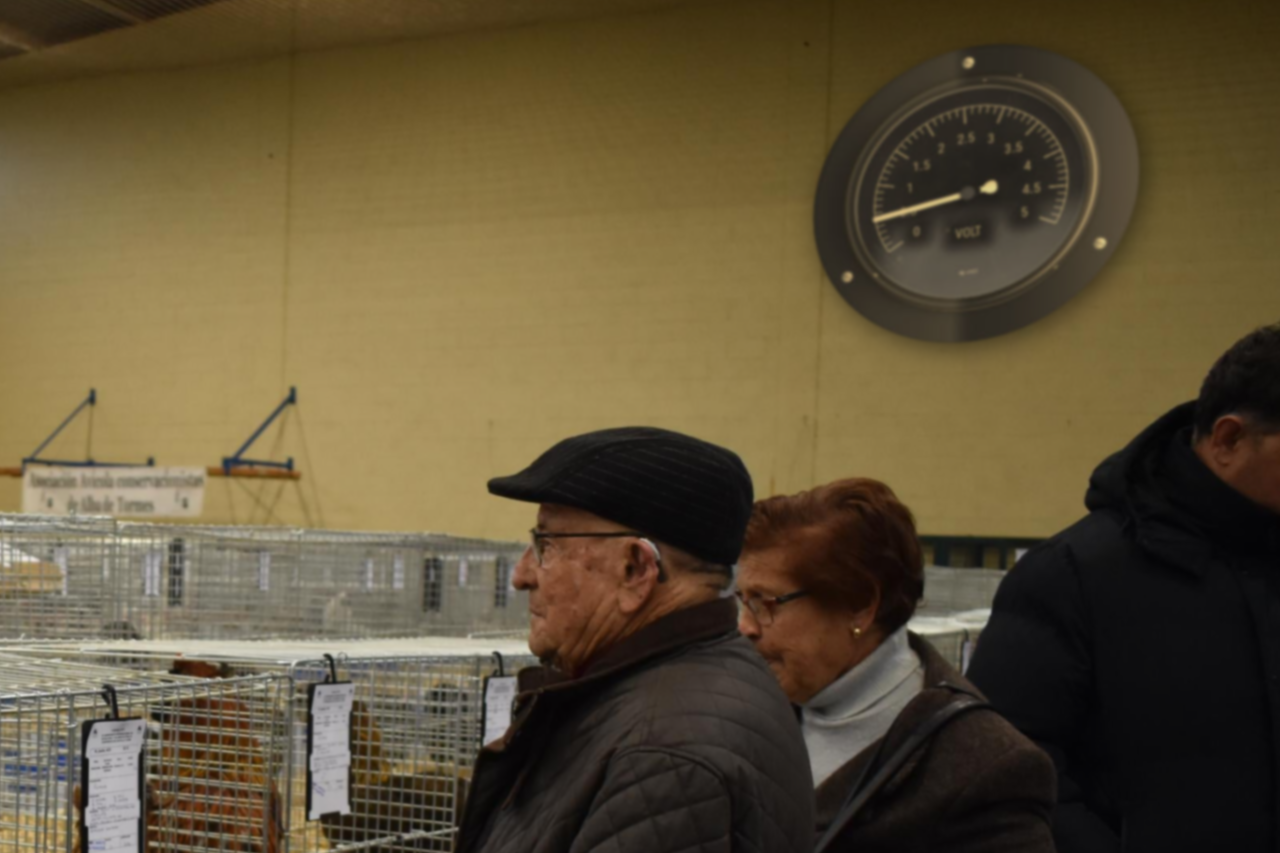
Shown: 0.5 V
